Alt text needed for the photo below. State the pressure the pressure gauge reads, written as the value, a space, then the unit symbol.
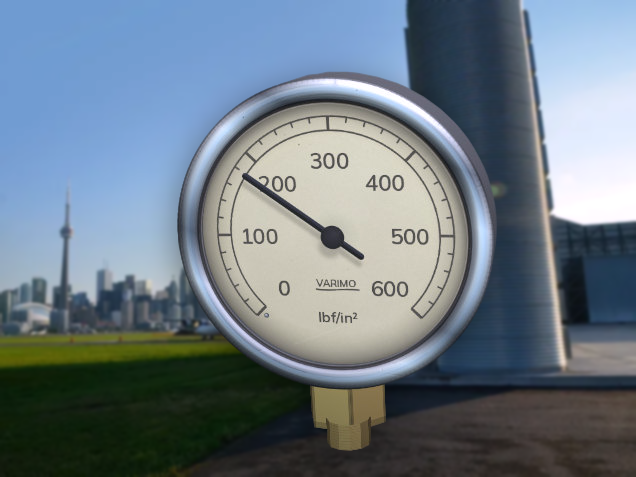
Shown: 180 psi
